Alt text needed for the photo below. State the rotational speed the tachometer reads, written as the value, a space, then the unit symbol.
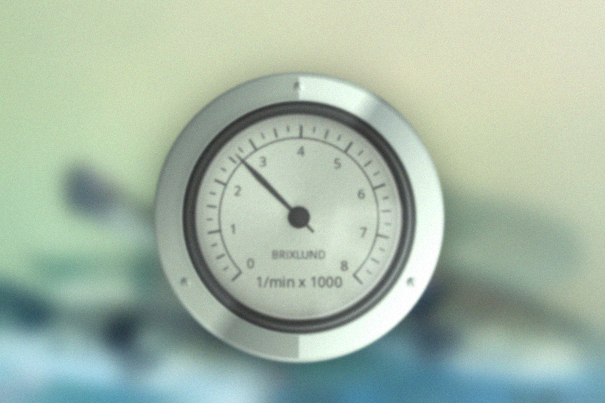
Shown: 2625 rpm
